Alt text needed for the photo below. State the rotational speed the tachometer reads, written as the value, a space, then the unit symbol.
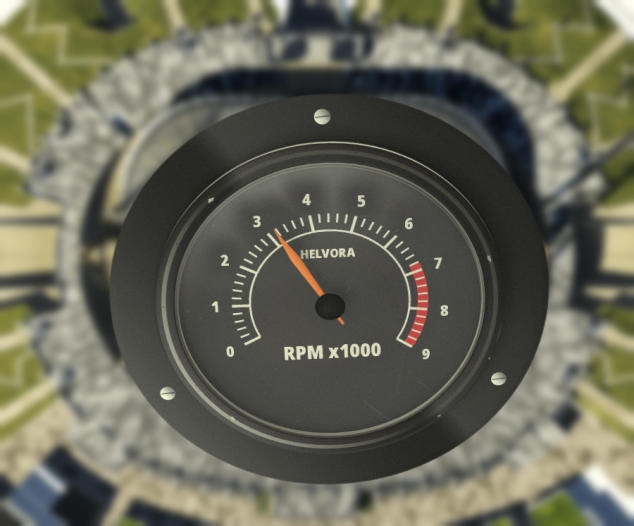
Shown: 3200 rpm
